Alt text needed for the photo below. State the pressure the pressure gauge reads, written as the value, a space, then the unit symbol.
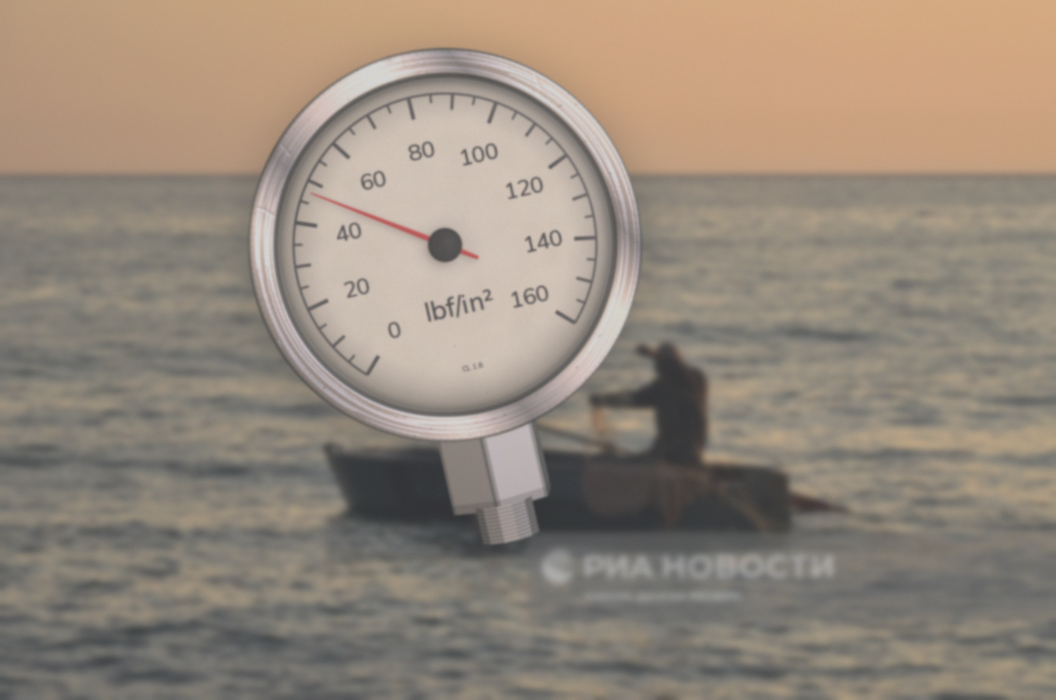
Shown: 47.5 psi
